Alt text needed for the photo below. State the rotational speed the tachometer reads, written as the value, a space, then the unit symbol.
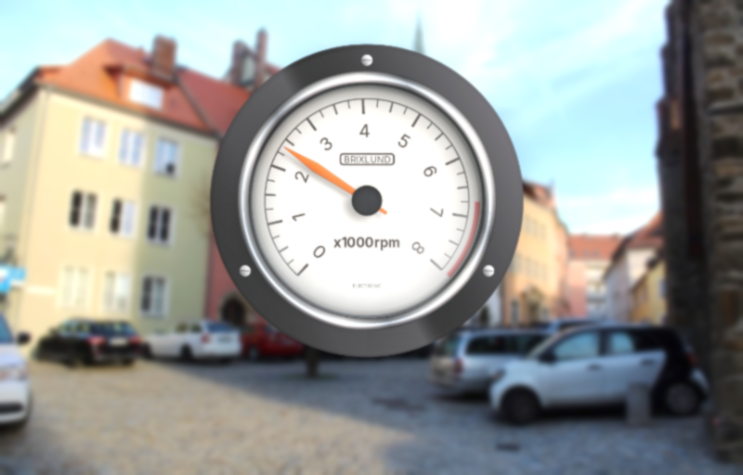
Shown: 2375 rpm
